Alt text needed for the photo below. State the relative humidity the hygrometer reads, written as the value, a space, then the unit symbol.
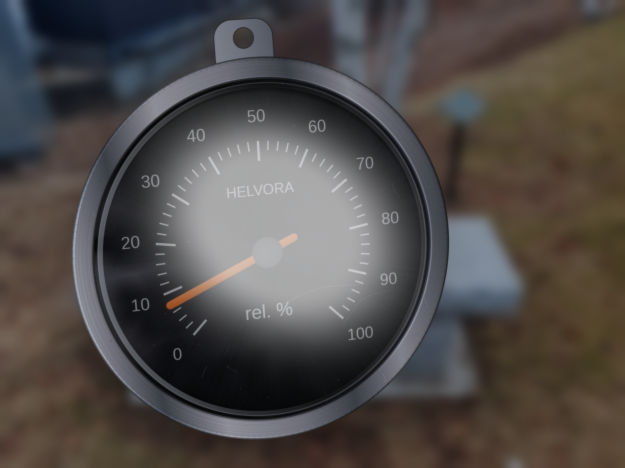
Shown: 8 %
